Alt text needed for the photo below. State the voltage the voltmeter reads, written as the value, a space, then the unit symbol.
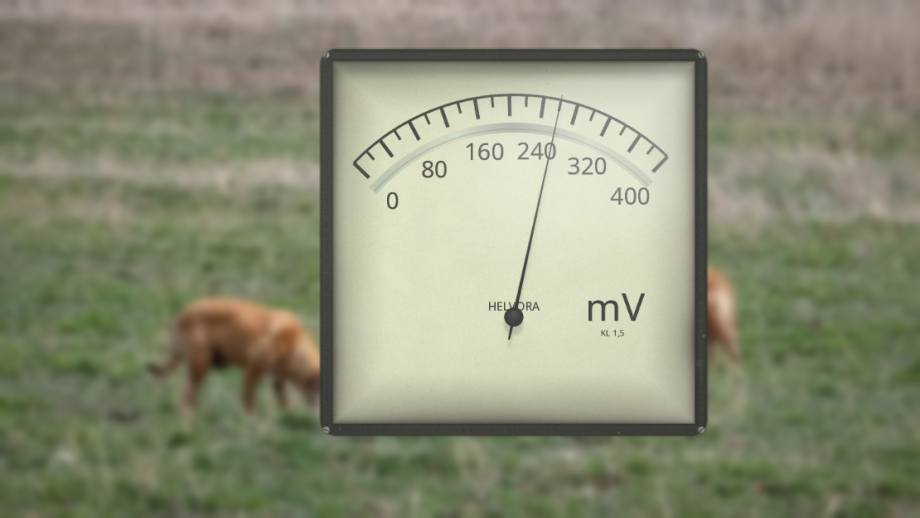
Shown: 260 mV
